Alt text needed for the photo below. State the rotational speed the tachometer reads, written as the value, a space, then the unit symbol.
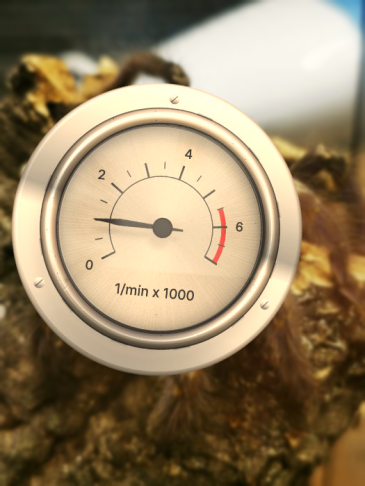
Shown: 1000 rpm
